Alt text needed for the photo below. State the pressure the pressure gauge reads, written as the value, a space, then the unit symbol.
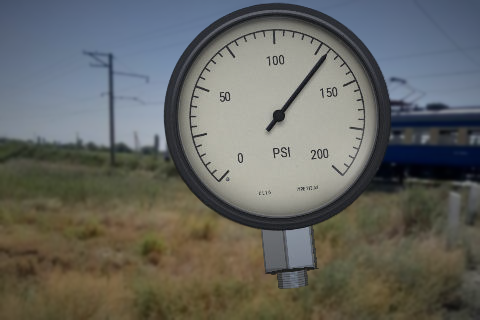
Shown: 130 psi
